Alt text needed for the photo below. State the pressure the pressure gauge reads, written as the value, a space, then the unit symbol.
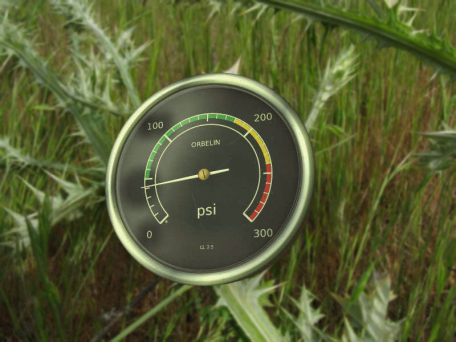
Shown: 40 psi
